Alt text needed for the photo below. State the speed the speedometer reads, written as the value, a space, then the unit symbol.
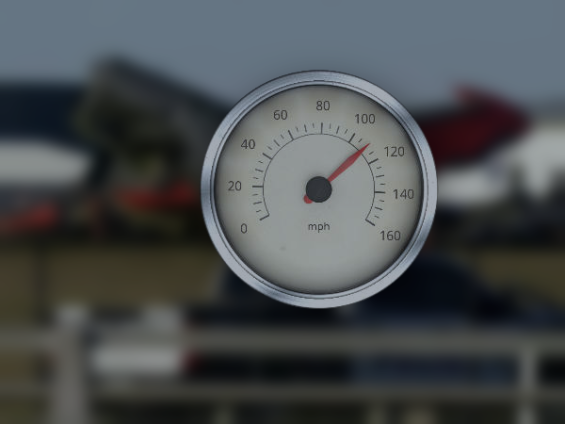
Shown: 110 mph
